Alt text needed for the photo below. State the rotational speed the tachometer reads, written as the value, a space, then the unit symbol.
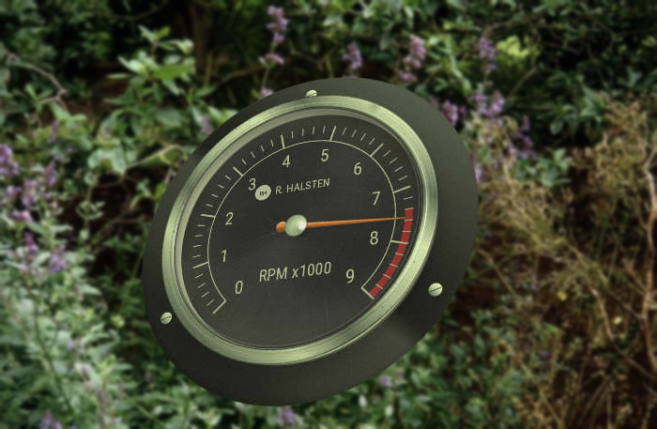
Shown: 7600 rpm
